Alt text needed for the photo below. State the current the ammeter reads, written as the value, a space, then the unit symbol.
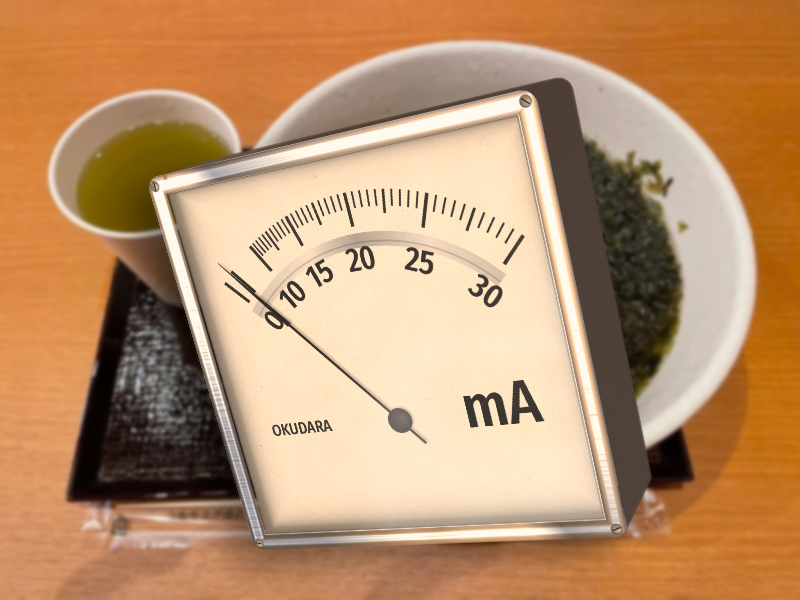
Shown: 5 mA
